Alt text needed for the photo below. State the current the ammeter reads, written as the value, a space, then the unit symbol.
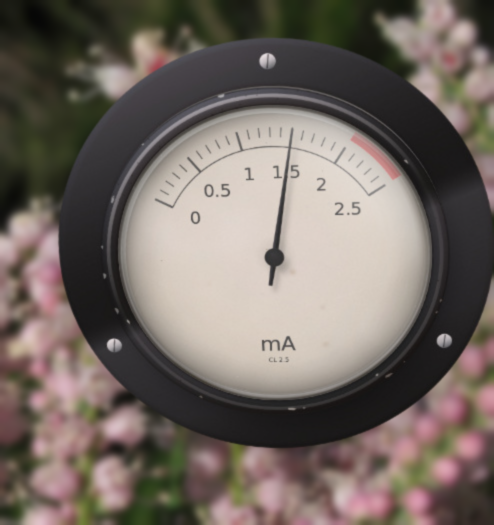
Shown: 1.5 mA
